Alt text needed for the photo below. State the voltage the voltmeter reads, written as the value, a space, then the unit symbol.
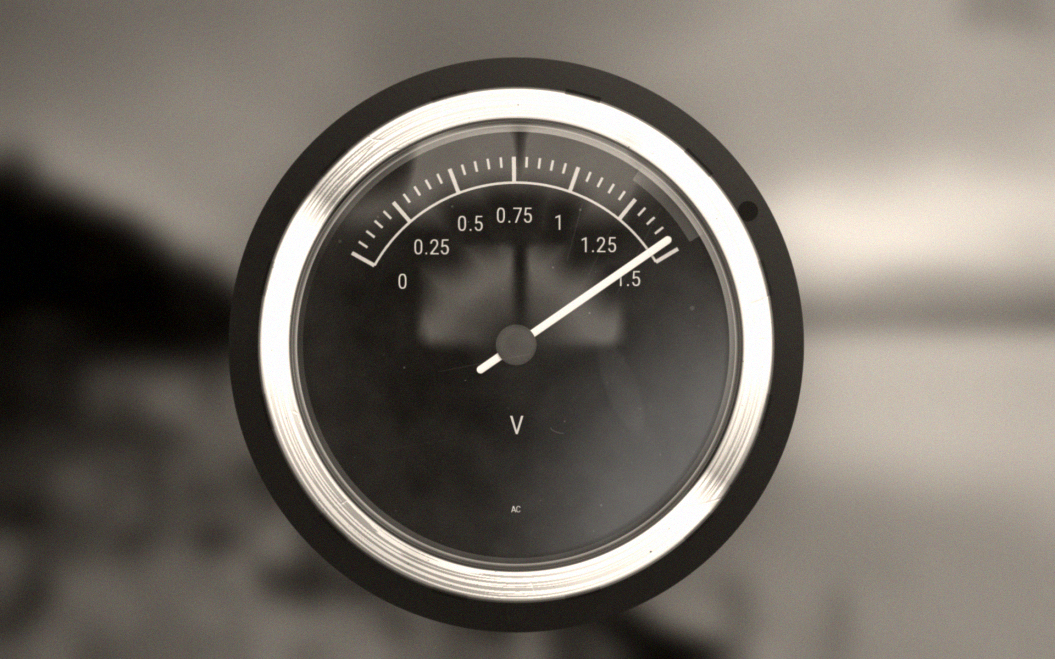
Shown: 1.45 V
